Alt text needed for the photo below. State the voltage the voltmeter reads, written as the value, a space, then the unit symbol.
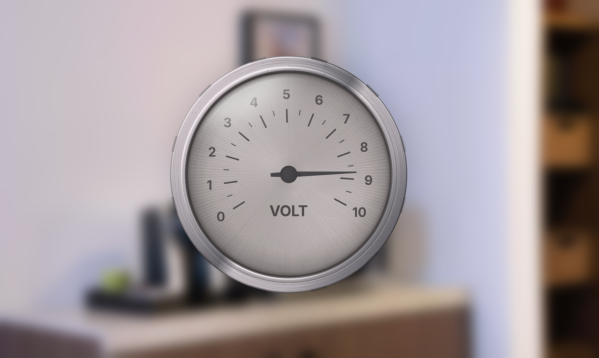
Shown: 8.75 V
